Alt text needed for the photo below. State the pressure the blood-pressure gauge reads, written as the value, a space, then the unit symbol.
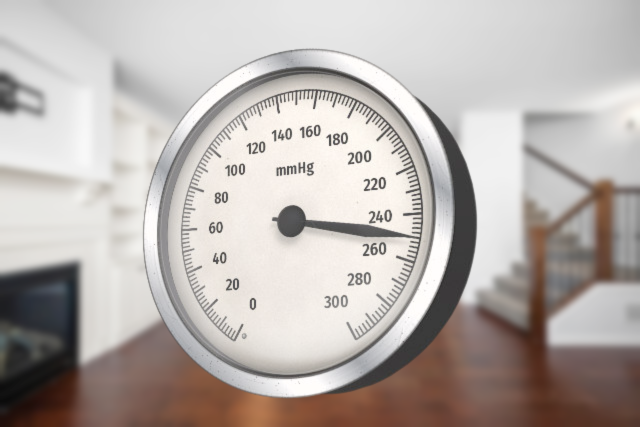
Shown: 250 mmHg
